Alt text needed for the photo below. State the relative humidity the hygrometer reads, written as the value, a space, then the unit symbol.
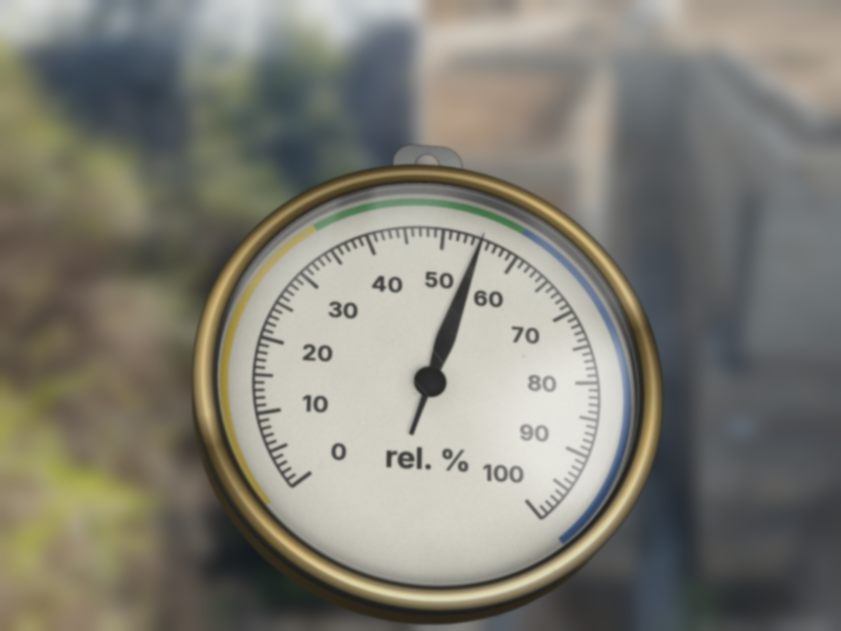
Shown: 55 %
